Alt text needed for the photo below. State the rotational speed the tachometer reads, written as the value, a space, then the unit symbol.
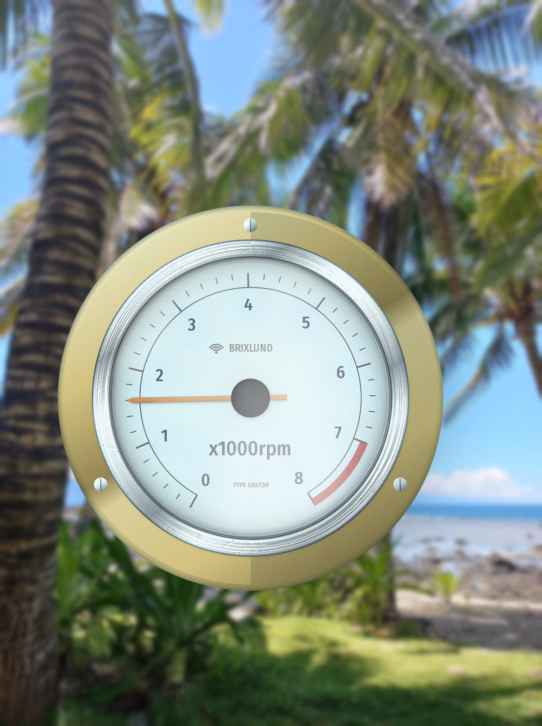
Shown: 1600 rpm
